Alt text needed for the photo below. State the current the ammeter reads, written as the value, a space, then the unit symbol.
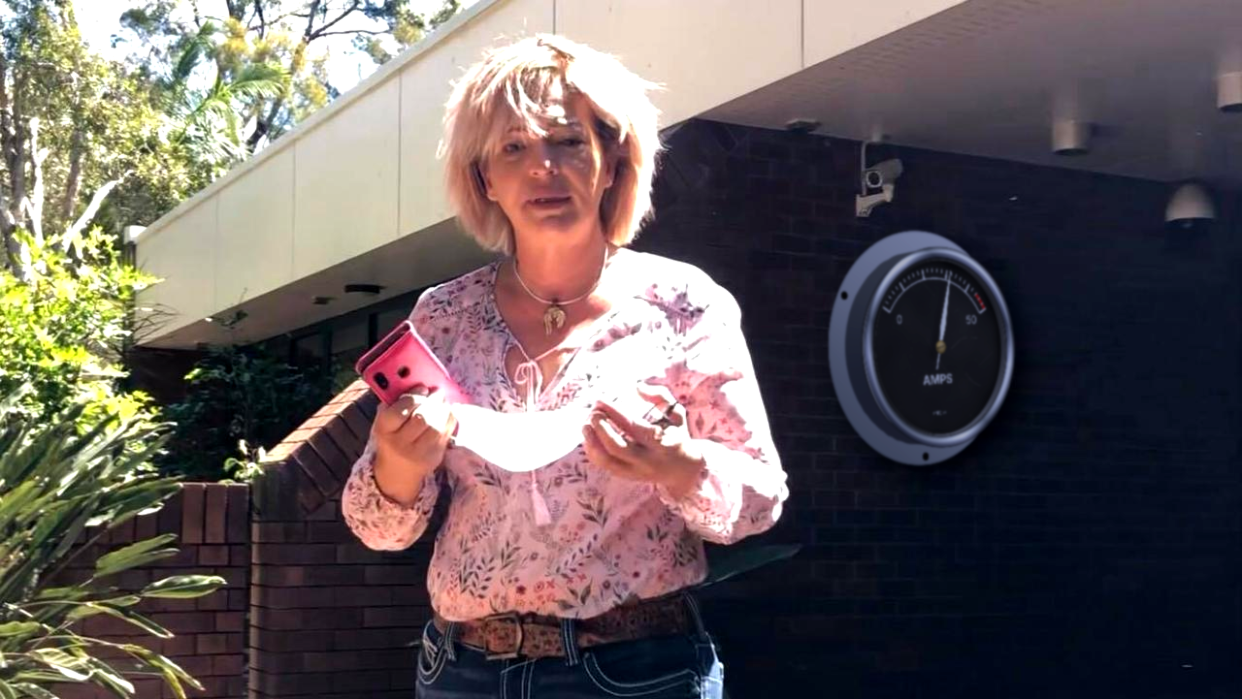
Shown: 30 A
